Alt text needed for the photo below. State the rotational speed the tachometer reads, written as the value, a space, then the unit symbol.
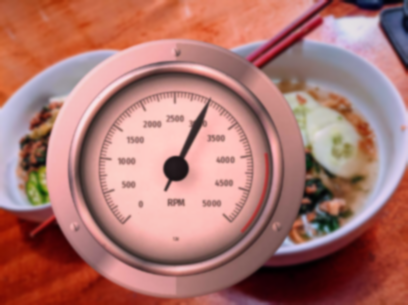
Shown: 3000 rpm
